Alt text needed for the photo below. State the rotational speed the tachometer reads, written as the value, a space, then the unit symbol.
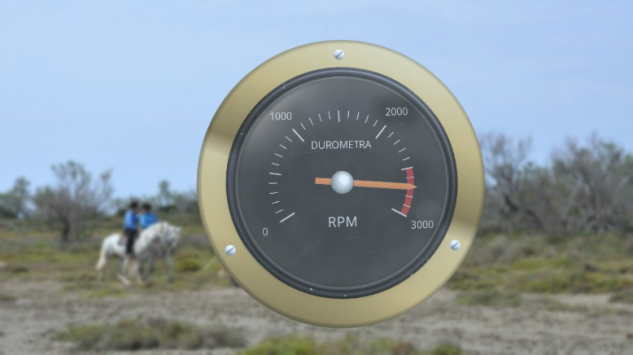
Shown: 2700 rpm
